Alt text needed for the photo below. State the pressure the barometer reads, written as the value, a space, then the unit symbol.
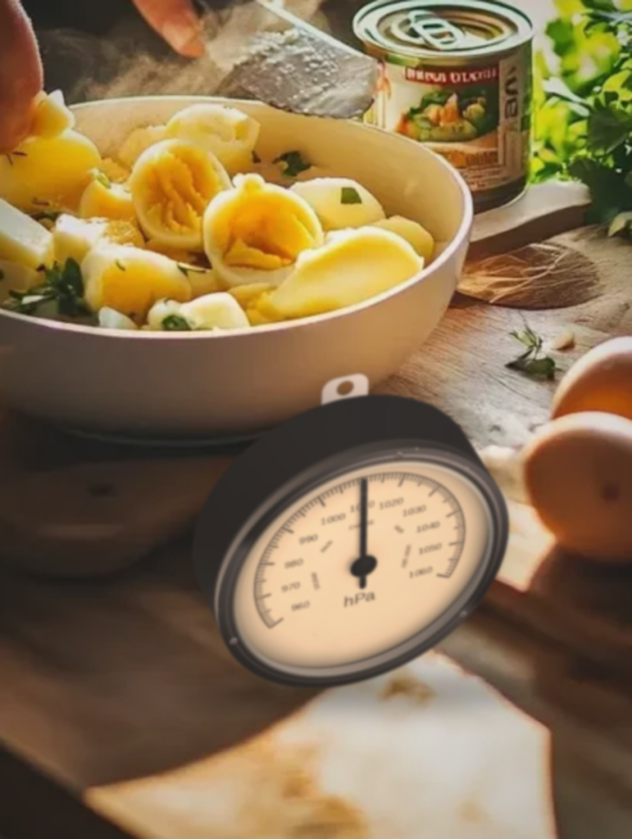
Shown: 1010 hPa
